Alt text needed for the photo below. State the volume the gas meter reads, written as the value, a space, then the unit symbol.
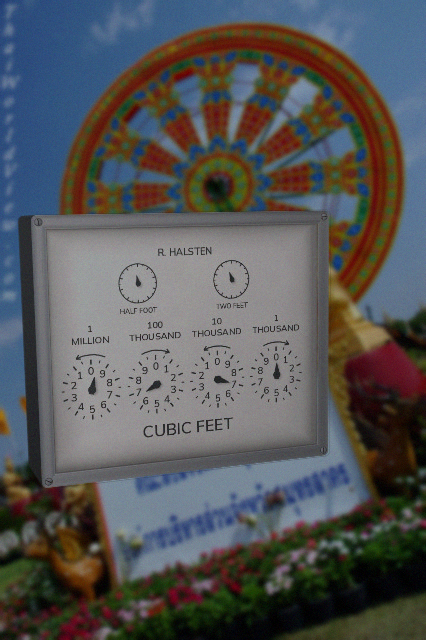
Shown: 967000 ft³
